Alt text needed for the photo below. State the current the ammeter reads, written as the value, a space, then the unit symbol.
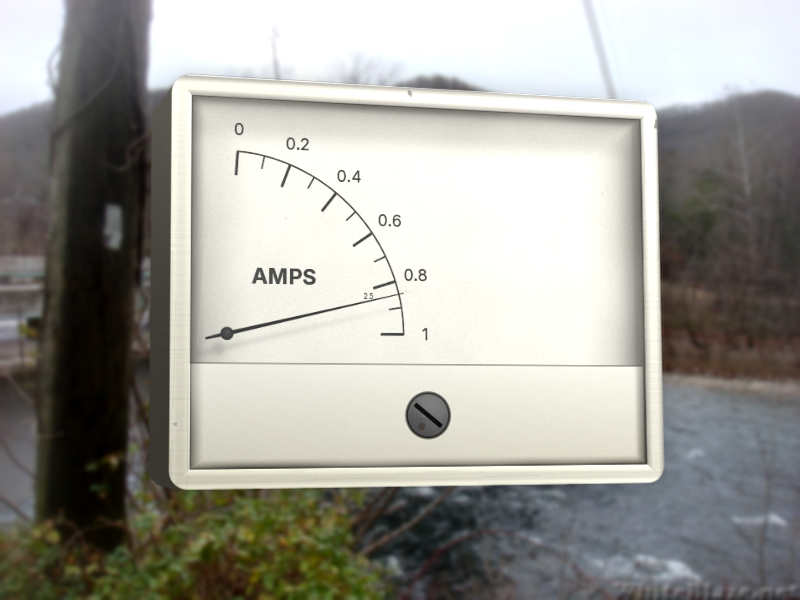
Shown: 0.85 A
